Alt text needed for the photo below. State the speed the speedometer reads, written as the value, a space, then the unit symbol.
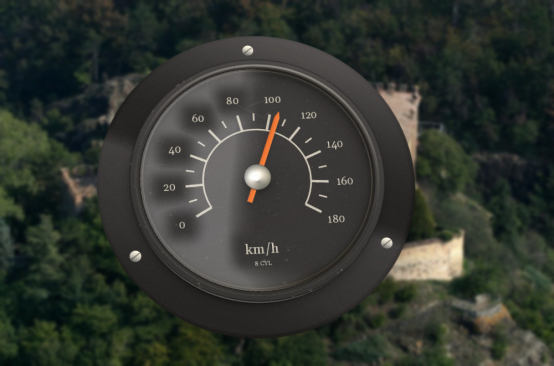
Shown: 105 km/h
